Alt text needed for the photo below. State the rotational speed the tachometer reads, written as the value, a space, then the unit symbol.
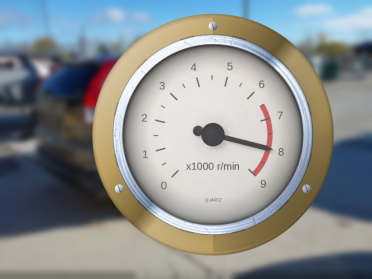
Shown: 8000 rpm
